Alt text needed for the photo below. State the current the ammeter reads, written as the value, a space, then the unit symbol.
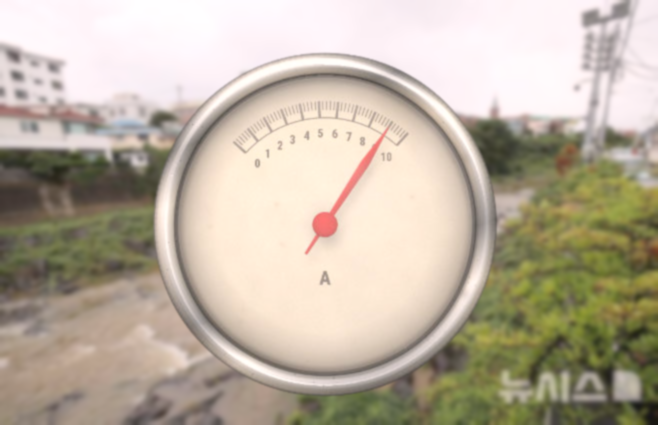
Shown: 9 A
